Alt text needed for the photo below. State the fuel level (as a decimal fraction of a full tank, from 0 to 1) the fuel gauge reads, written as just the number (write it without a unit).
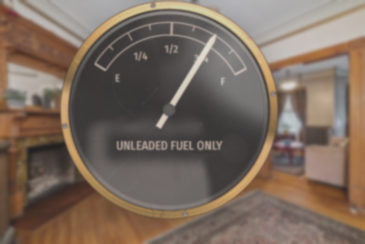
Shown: 0.75
